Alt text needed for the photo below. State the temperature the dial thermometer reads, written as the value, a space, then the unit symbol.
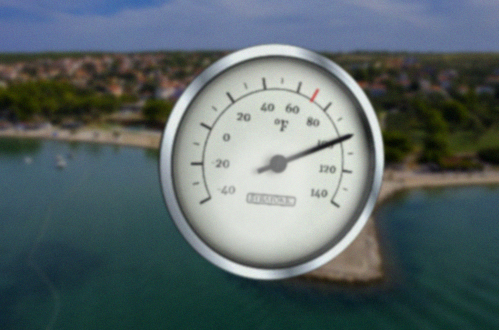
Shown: 100 °F
